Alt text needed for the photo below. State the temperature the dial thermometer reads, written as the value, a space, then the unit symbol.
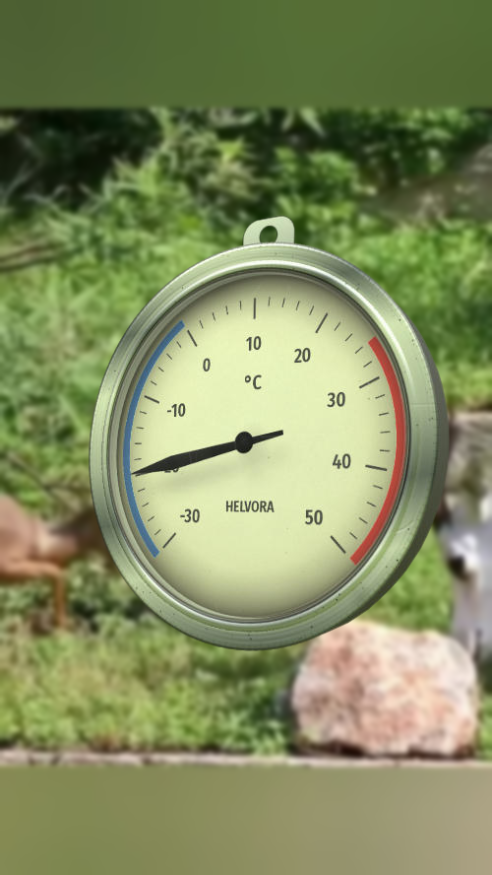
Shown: -20 °C
